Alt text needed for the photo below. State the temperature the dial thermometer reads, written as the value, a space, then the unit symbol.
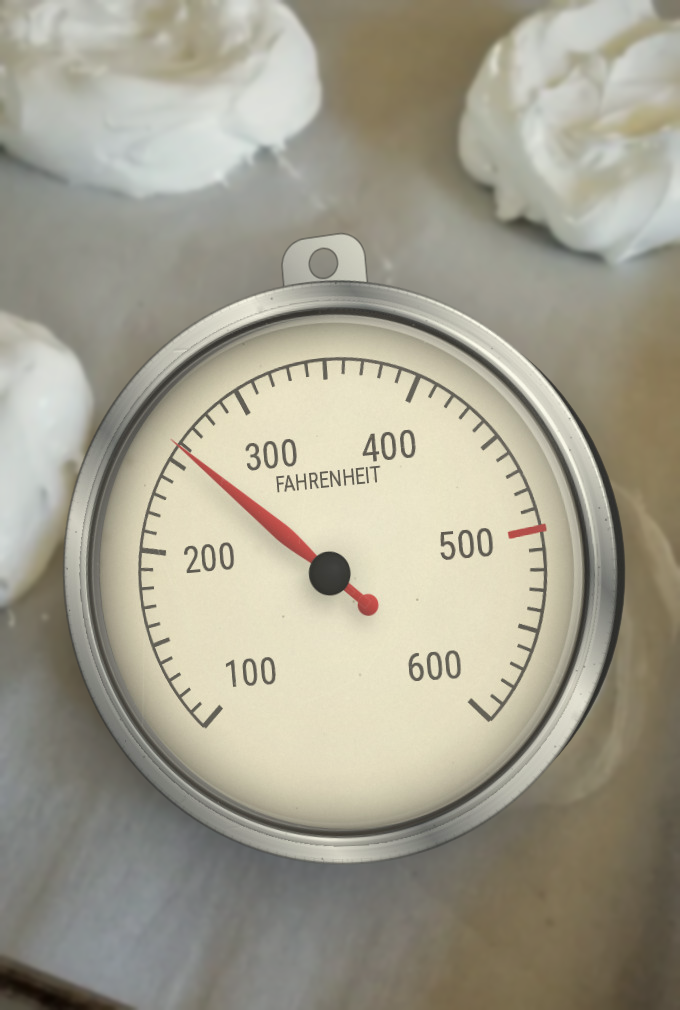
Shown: 260 °F
